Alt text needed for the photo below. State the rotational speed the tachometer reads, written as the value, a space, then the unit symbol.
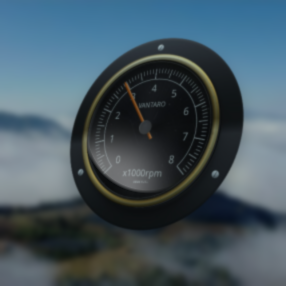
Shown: 3000 rpm
